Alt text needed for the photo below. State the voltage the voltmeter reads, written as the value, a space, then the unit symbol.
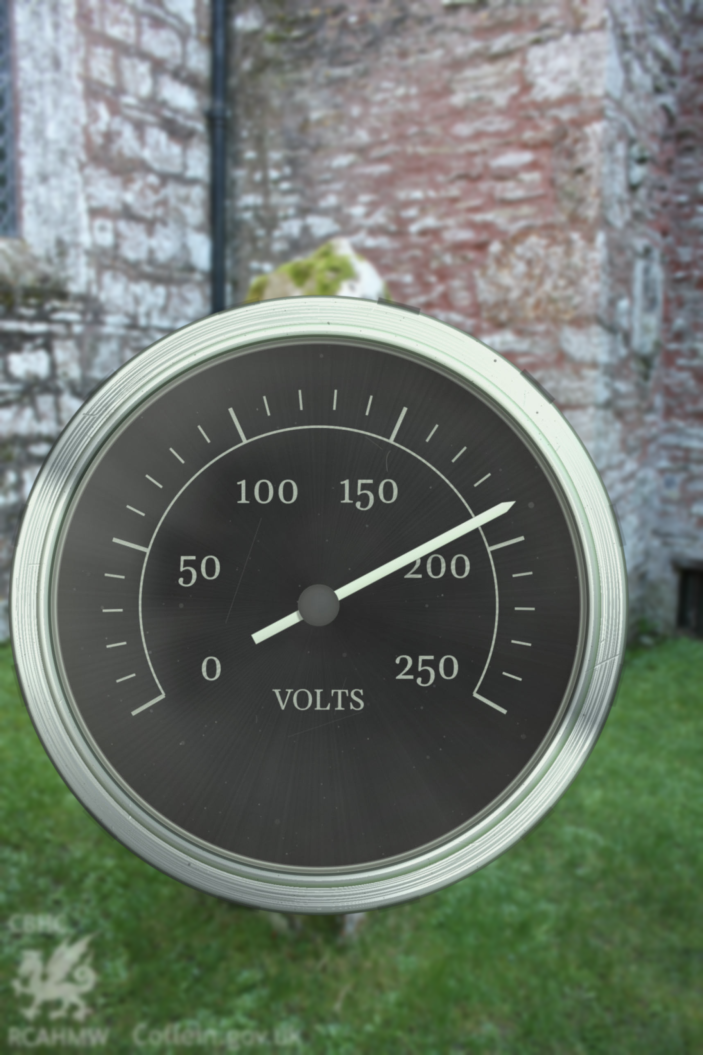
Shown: 190 V
